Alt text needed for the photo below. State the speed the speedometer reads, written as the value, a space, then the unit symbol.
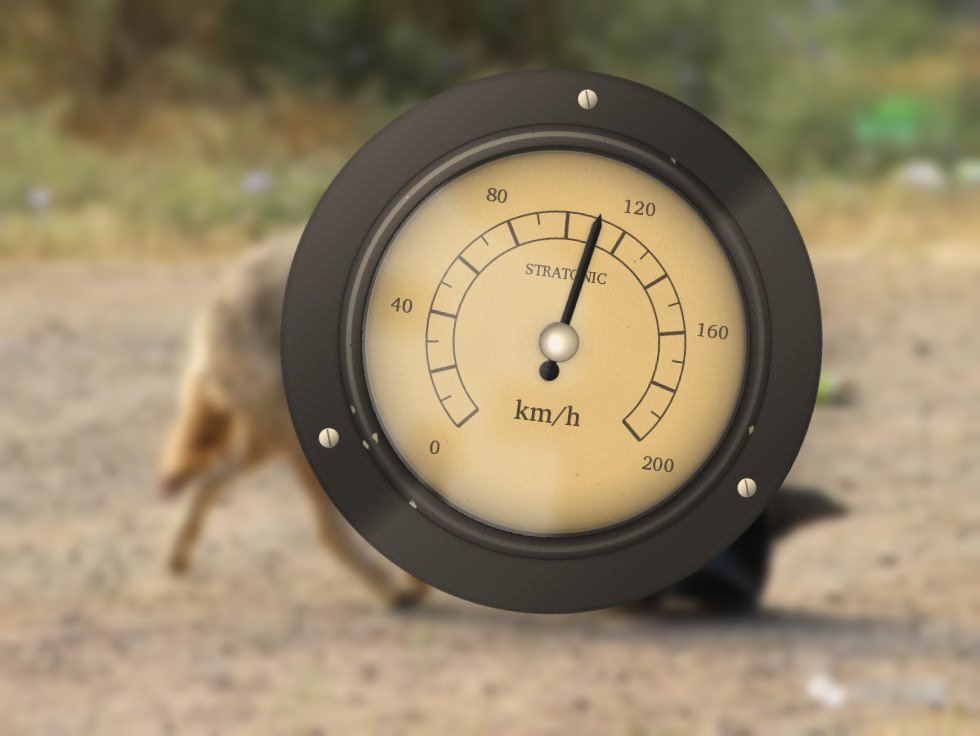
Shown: 110 km/h
